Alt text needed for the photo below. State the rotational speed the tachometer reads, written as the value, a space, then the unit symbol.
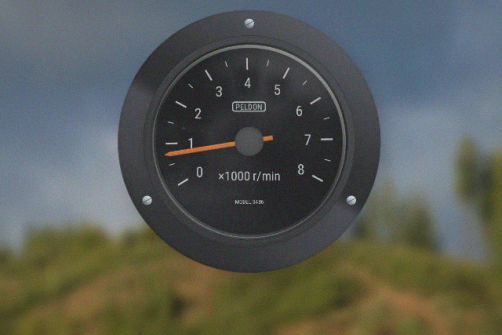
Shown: 750 rpm
